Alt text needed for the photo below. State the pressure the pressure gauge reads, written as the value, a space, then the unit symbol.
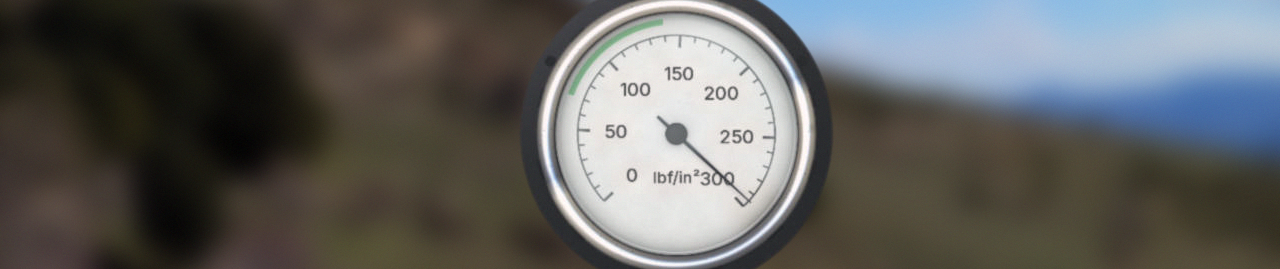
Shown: 295 psi
